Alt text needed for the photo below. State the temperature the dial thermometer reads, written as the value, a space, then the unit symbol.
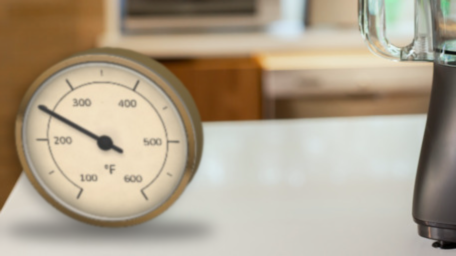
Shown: 250 °F
